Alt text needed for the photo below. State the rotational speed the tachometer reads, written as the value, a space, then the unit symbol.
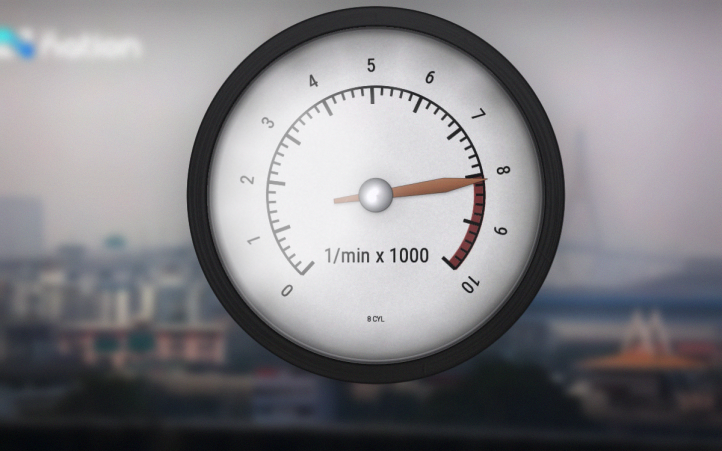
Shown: 8100 rpm
